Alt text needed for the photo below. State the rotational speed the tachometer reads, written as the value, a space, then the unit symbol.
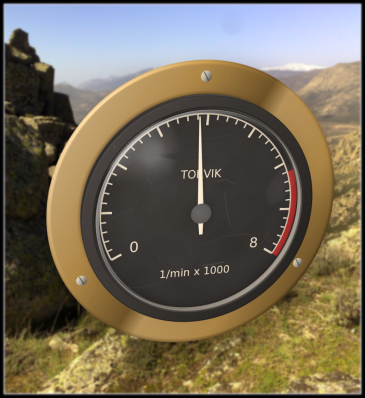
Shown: 3800 rpm
